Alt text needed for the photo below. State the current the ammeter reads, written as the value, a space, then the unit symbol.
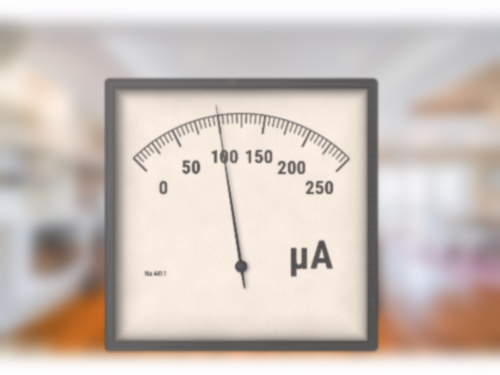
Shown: 100 µA
